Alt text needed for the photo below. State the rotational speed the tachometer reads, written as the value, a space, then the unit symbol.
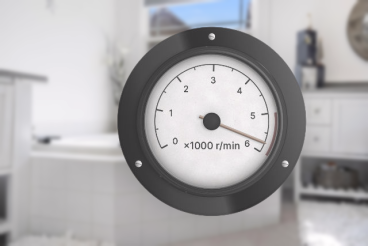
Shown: 5750 rpm
